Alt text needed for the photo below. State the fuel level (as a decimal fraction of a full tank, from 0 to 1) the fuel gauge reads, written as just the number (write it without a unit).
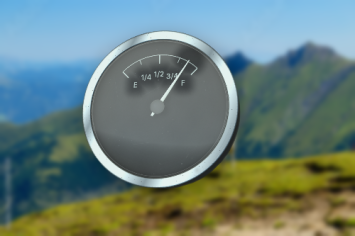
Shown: 0.875
